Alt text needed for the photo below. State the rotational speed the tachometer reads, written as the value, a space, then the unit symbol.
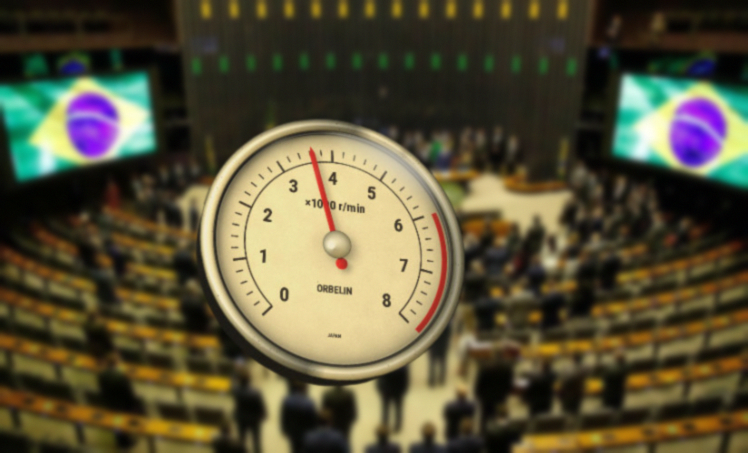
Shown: 3600 rpm
